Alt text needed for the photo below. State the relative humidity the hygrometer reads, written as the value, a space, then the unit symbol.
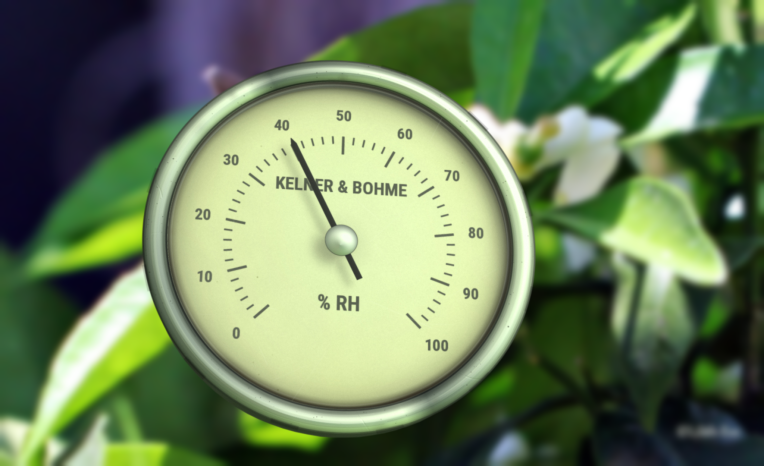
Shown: 40 %
